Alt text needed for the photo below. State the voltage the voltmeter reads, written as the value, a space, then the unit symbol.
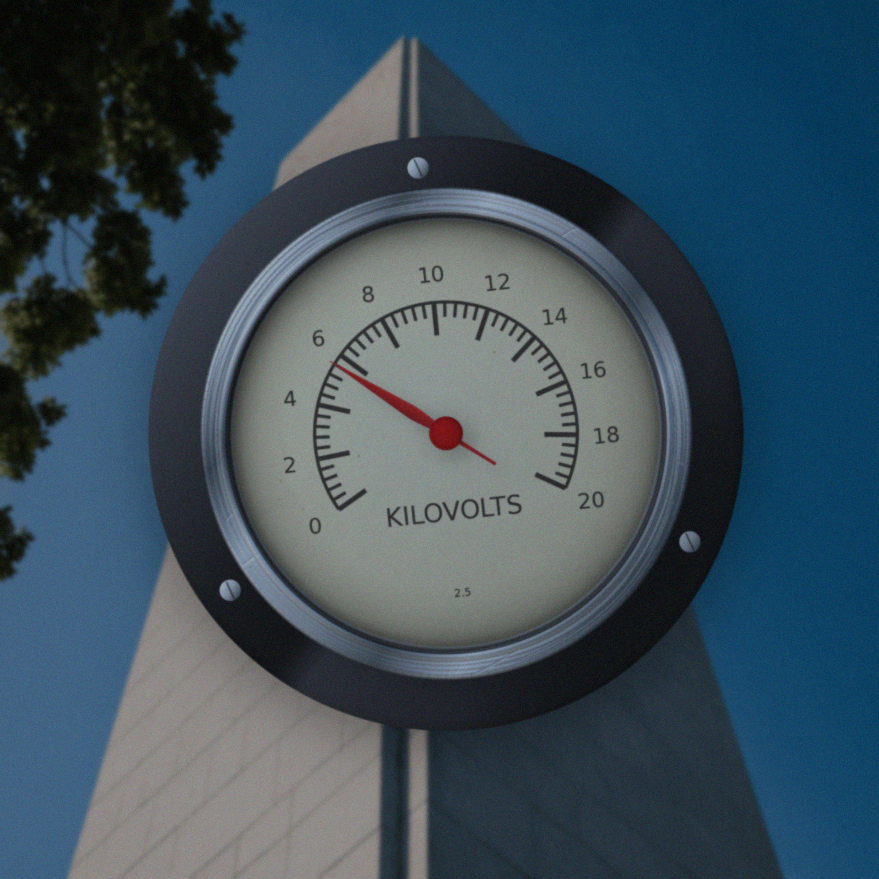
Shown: 5.6 kV
